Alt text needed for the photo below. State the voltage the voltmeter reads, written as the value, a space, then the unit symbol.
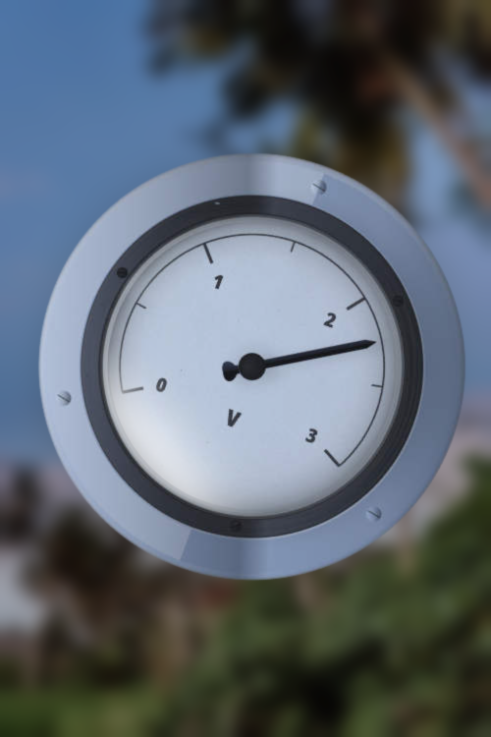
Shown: 2.25 V
